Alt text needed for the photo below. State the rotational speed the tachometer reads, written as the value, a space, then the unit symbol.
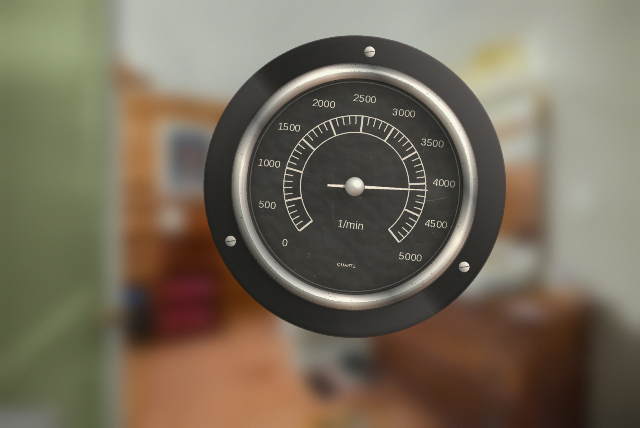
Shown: 4100 rpm
